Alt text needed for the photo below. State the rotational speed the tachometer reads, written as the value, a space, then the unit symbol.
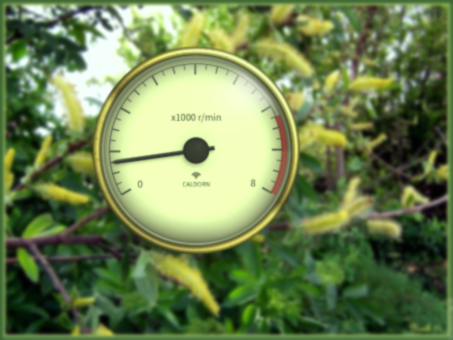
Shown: 750 rpm
